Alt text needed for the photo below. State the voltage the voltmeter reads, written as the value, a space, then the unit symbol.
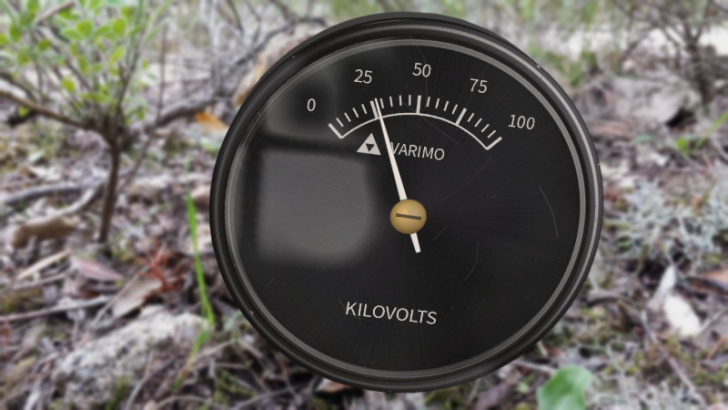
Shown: 27.5 kV
